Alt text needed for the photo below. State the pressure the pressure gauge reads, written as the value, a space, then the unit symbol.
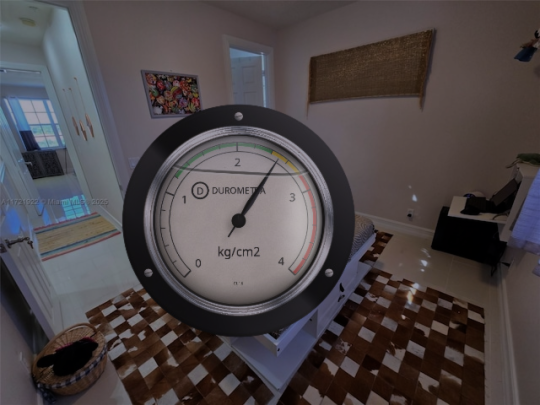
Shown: 2.5 kg/cm²
